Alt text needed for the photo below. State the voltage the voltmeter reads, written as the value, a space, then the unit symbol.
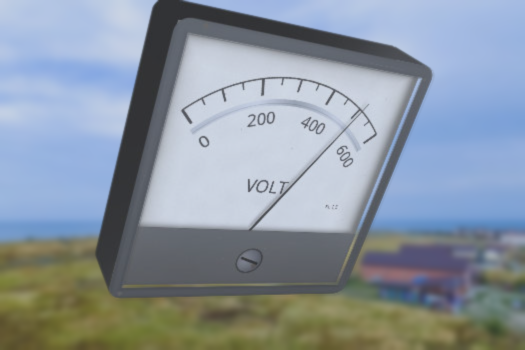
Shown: 500 V
